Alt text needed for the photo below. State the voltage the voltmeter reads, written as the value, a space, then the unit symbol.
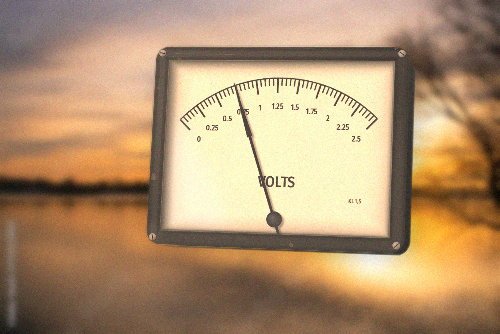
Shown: 0.75 V
